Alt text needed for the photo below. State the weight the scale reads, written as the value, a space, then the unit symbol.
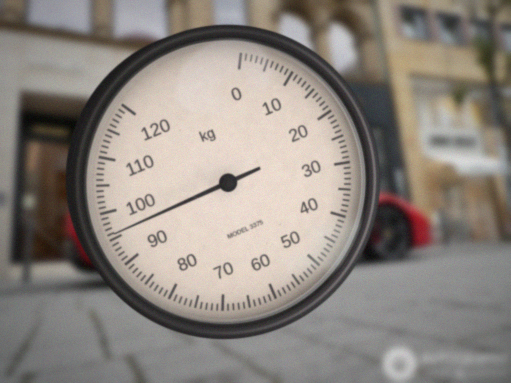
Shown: 96 kg
